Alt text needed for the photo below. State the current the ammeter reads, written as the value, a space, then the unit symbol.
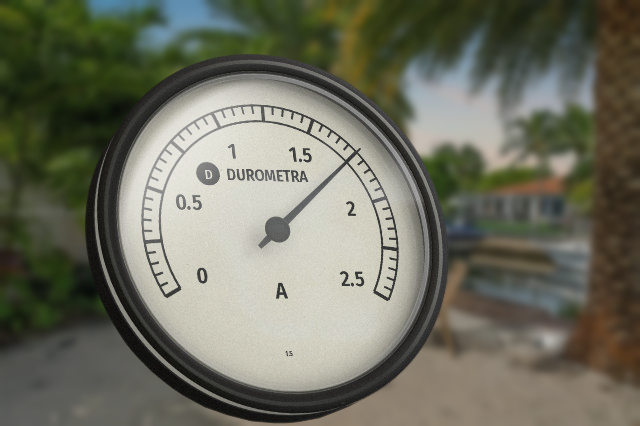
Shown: 1.75 A
